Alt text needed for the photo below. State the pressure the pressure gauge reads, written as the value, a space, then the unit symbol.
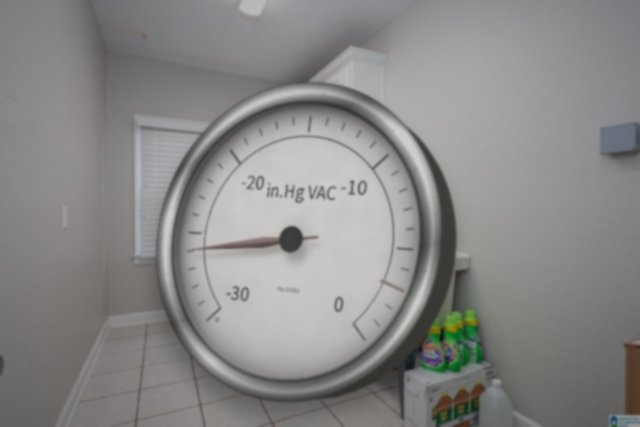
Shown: -26 inHg
